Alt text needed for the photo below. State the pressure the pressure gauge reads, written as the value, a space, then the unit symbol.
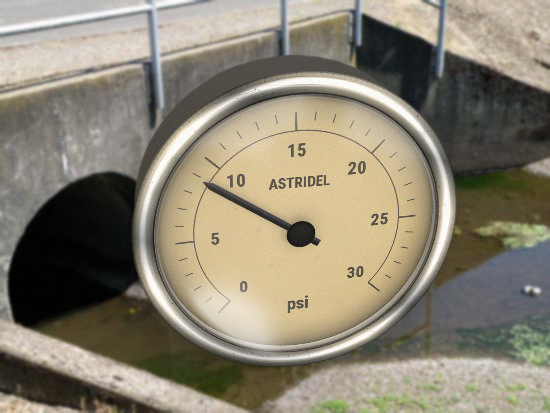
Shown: 9 psi
